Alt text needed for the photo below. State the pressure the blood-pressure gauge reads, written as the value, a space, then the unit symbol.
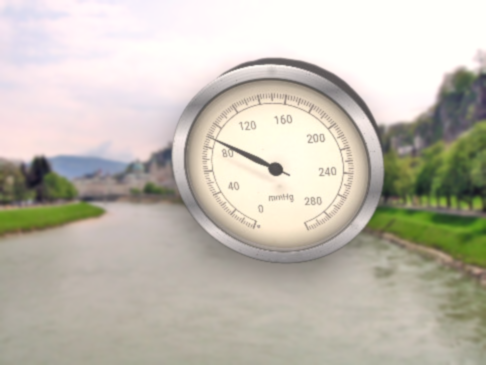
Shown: 90 mmHg
